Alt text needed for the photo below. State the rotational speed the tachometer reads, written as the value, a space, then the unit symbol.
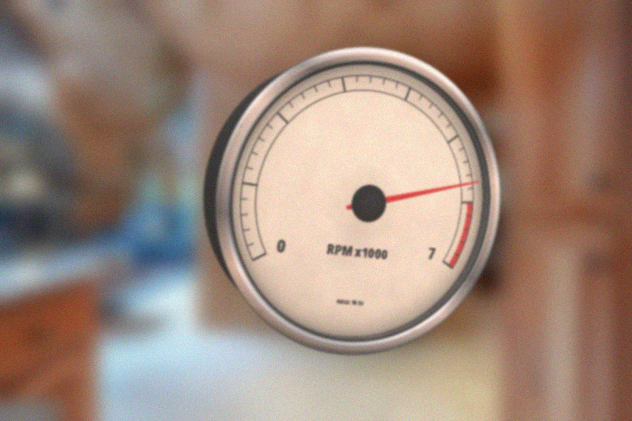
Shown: 5700 rpm
